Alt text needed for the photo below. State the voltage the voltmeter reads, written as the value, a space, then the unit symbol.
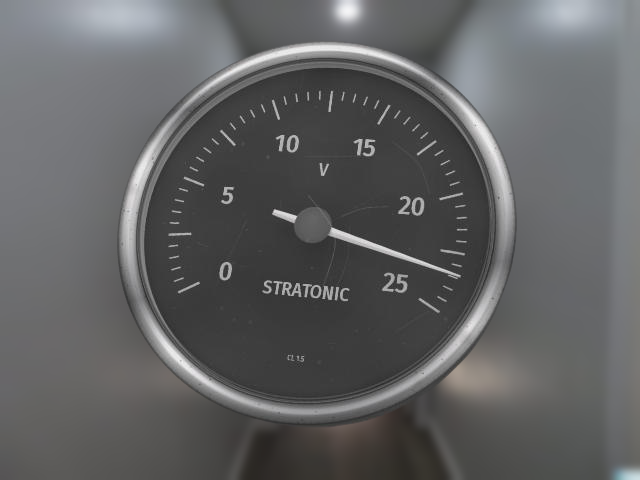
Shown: 23.5 V
